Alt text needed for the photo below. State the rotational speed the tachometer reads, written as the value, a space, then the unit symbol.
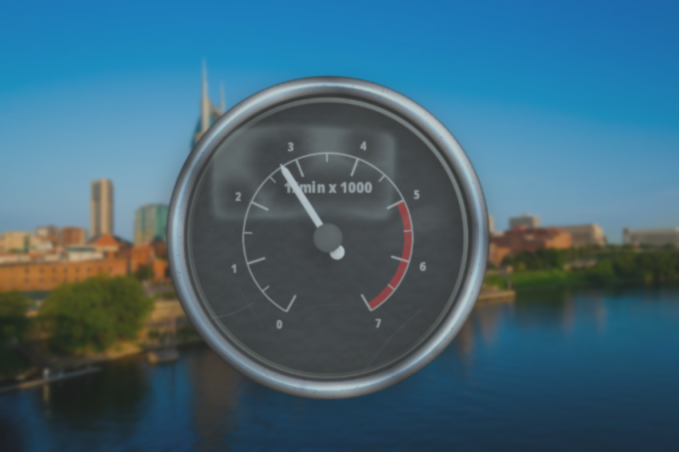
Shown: 2750 rpm
